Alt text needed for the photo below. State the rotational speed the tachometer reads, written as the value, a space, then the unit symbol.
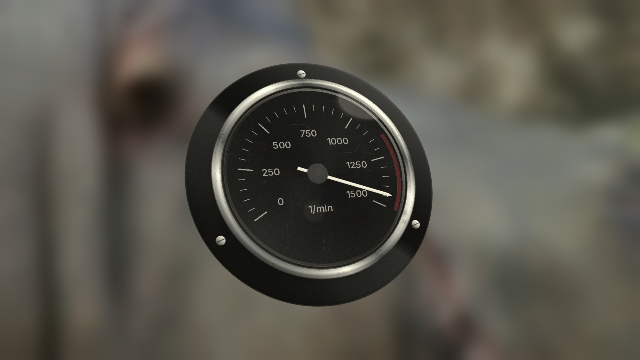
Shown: 1450 rpm
